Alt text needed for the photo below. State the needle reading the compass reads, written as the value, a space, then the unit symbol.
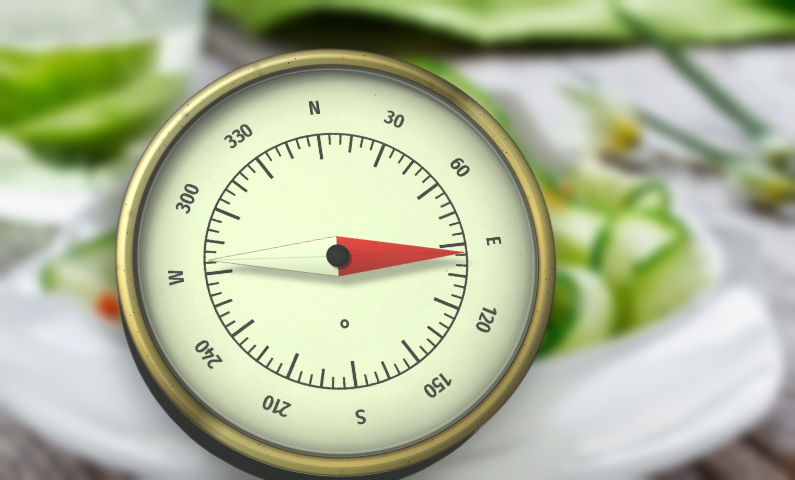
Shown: 95 °
